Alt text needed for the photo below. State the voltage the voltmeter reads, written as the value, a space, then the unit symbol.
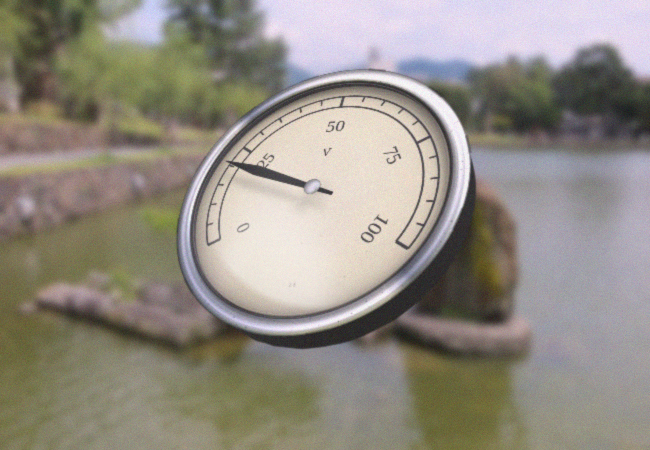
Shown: 20 V
